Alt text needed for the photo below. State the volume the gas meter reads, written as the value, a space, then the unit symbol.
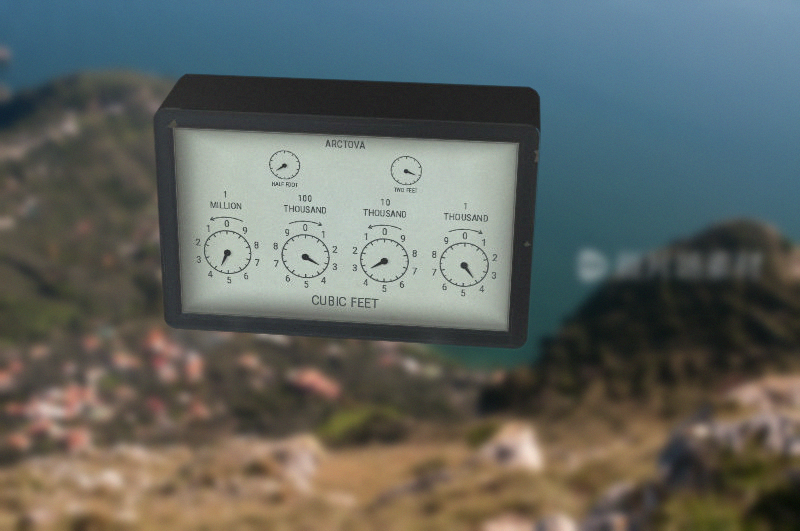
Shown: 433400 ft³
